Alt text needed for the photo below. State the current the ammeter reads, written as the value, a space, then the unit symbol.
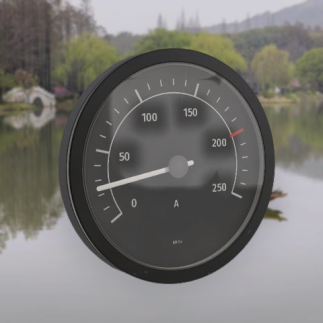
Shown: 25 A
